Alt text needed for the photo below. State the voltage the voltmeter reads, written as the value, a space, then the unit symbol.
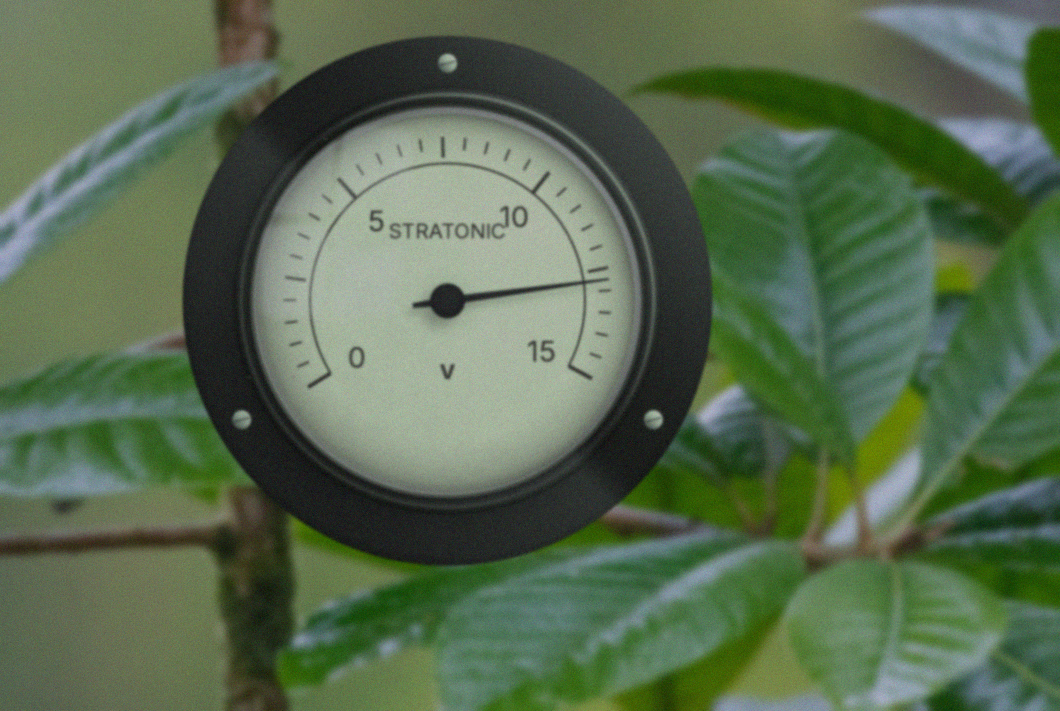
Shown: 12.75 V
